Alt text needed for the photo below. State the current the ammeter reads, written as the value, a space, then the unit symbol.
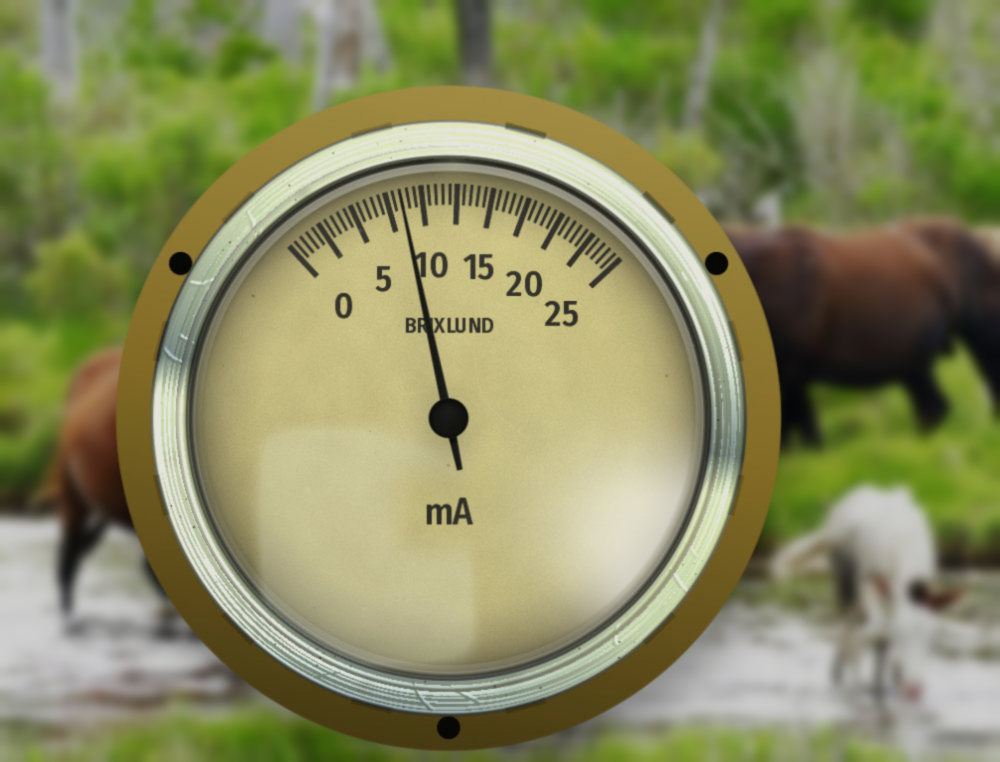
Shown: 8.5 mA
